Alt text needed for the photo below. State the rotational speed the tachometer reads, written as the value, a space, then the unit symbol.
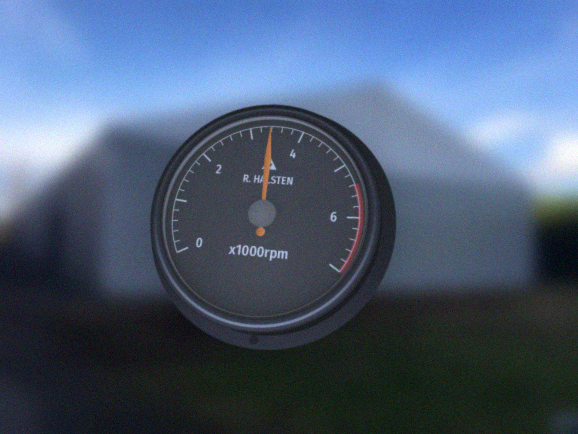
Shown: 3400 rpm
